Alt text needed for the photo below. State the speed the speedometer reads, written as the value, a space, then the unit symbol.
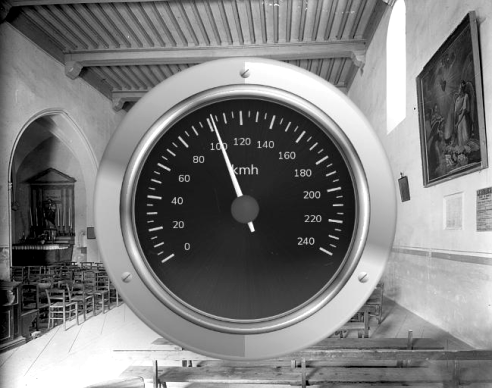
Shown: 102.5 km/h
